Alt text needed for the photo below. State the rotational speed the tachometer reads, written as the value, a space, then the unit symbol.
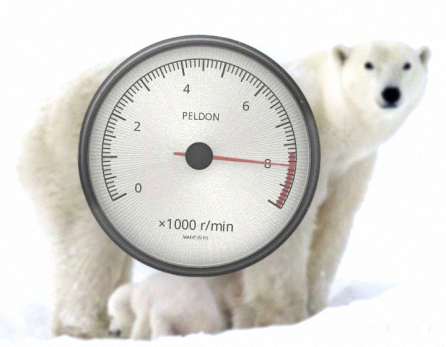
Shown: 8000 rpm
